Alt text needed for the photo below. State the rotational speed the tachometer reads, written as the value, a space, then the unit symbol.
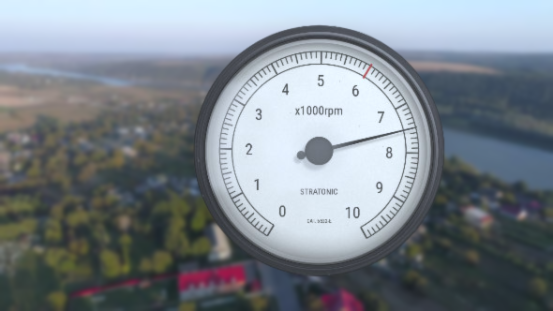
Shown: 7500 rpm
